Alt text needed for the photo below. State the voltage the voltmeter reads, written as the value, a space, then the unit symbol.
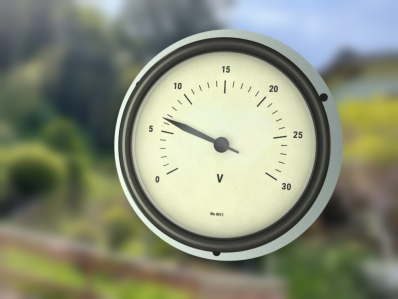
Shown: 6.5 V
